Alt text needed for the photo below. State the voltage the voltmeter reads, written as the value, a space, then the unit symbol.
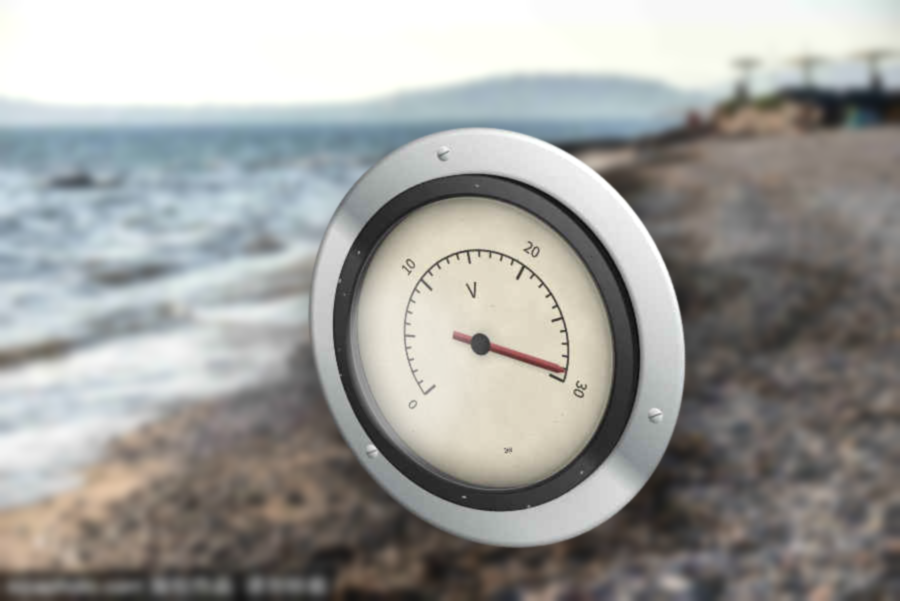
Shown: 29 V
